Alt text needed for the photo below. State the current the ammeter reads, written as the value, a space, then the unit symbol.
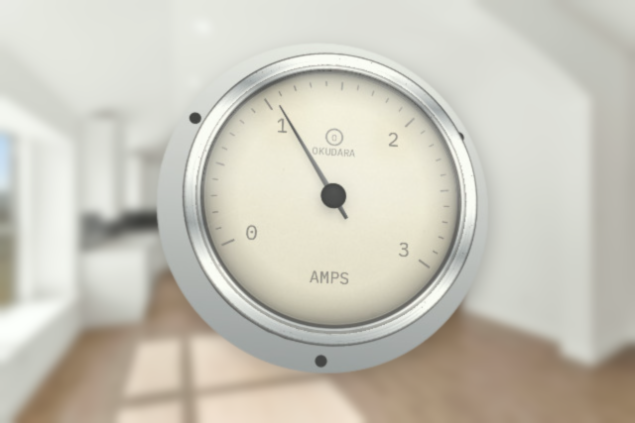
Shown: 1.05 A
